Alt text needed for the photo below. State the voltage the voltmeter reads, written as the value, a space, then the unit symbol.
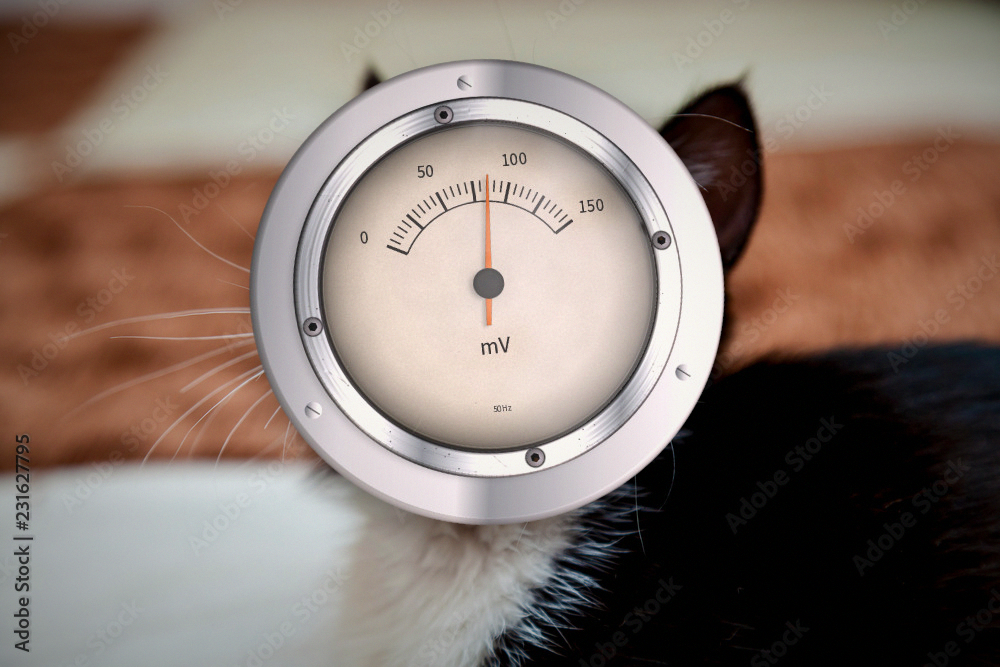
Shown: 85 mV
